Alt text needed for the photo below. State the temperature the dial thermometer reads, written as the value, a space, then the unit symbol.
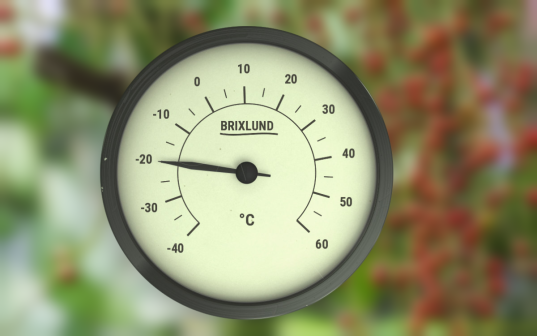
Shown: -20 °C
